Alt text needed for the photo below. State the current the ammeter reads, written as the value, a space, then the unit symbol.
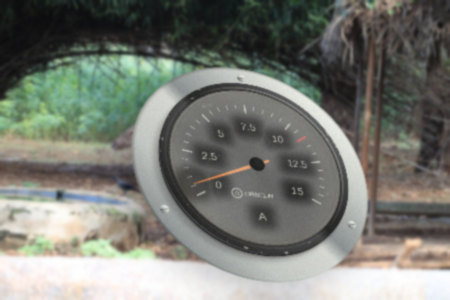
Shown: 0.5 A
